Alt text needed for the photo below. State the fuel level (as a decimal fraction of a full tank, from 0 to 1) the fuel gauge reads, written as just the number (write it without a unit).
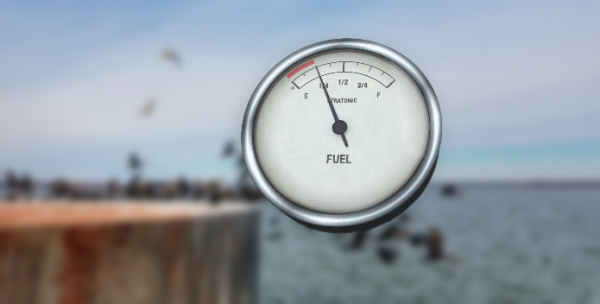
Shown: 0.25
